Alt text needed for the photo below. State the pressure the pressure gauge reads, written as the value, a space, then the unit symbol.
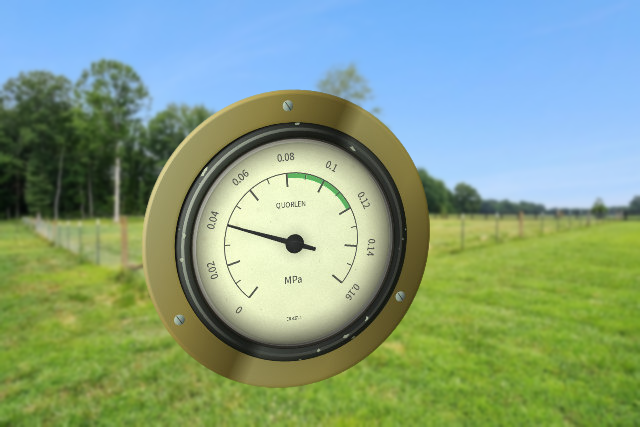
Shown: 0.04 MPa
